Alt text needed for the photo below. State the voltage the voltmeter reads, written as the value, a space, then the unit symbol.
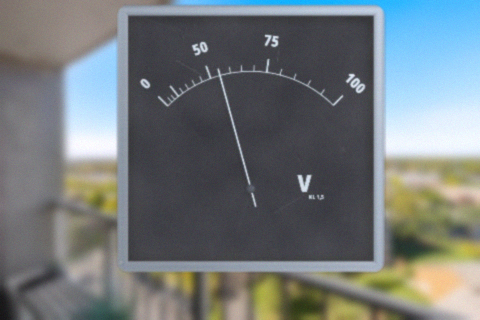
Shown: 55 V
